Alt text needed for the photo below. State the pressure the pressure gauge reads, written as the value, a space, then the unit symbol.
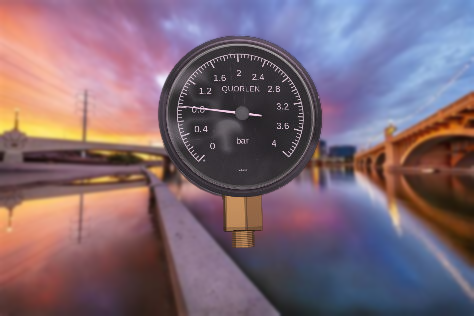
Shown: 0.8 bar
